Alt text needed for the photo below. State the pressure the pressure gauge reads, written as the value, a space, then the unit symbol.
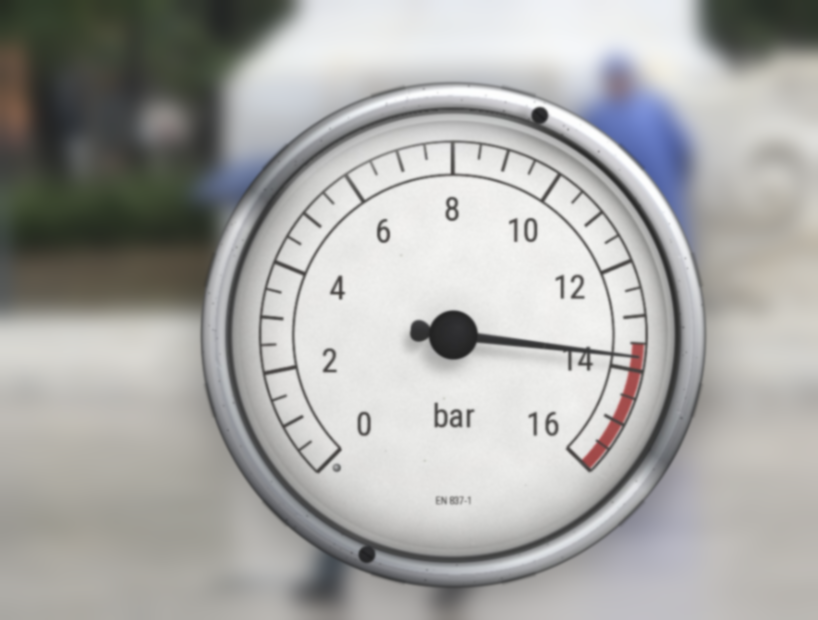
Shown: 13.75 bar
